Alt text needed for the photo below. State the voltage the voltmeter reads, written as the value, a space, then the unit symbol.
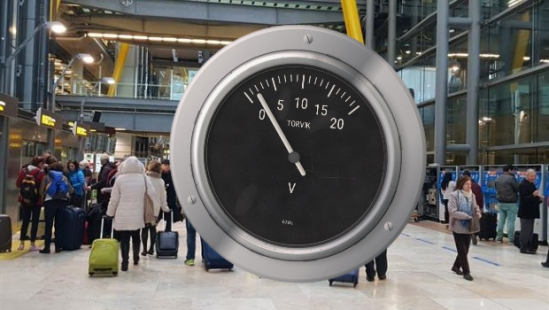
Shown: 2 V
